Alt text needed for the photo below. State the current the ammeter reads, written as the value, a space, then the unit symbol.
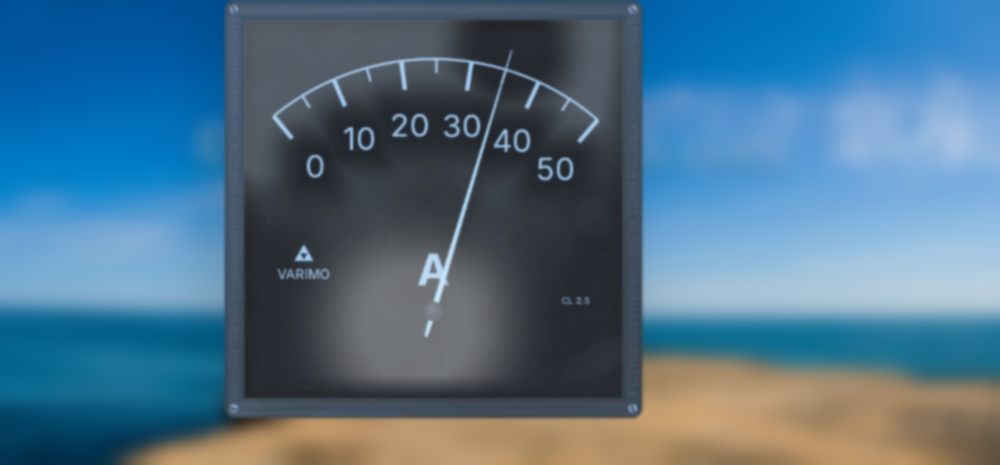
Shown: 35 A
